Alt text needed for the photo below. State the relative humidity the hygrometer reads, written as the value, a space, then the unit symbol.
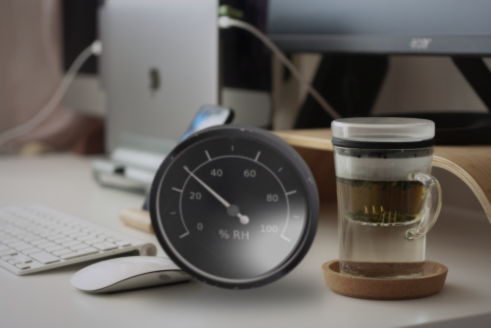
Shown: 30 %
